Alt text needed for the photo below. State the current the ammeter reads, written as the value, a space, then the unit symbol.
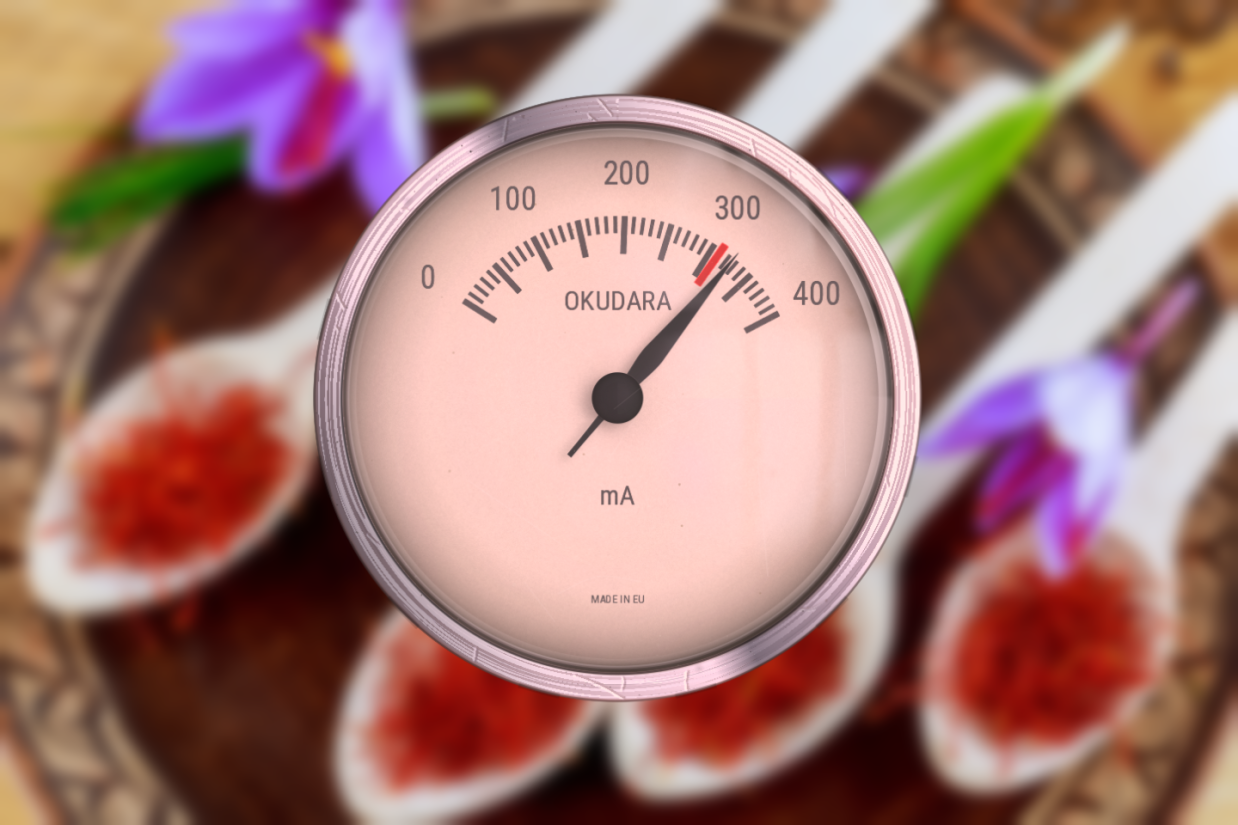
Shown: 325 mA
